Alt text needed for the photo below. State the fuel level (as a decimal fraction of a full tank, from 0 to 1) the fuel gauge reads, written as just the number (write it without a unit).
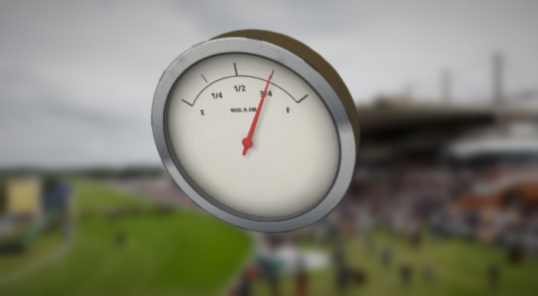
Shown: 0.75
